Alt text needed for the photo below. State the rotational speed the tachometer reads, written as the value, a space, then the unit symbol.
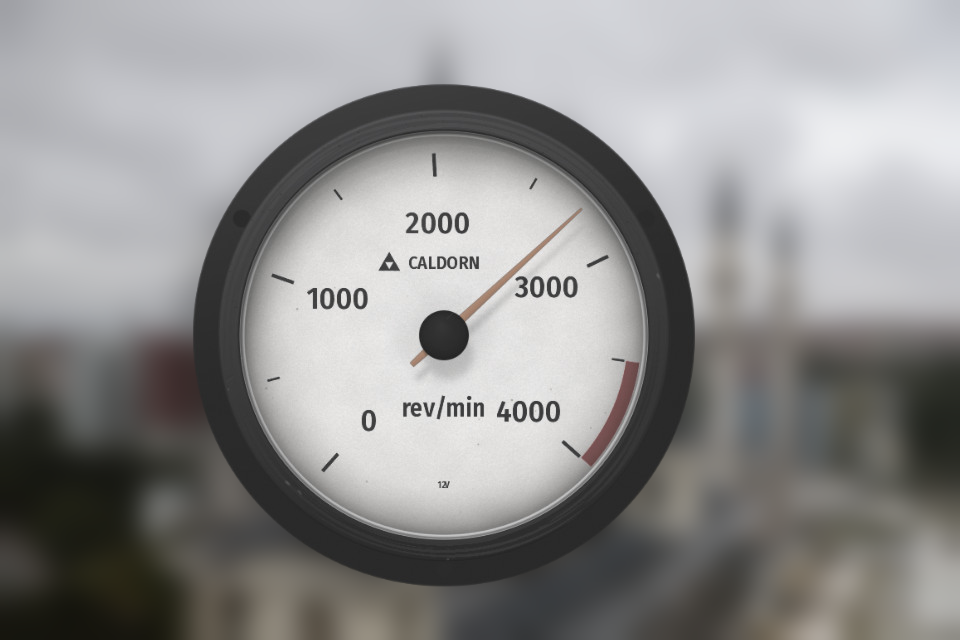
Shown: 2750 rpm
